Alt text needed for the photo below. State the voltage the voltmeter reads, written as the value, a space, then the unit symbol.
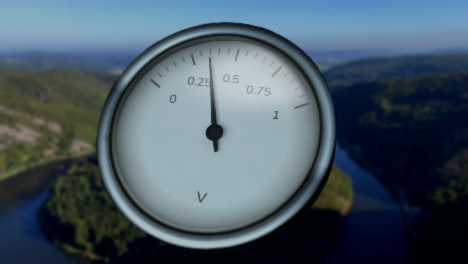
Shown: 0.35 V
